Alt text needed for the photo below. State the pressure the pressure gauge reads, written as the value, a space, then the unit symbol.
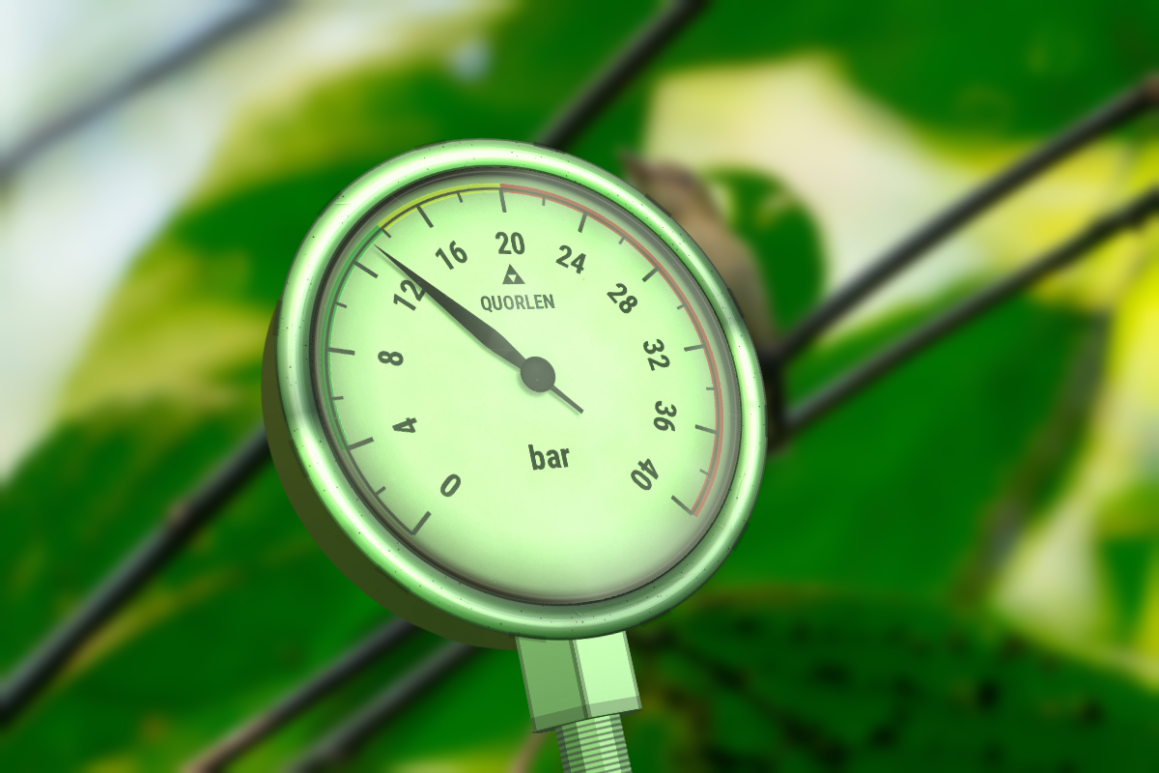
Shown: 13 bar
